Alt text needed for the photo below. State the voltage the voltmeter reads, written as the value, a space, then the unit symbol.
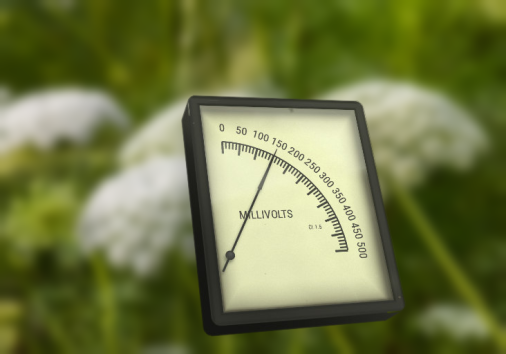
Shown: 150 mV
